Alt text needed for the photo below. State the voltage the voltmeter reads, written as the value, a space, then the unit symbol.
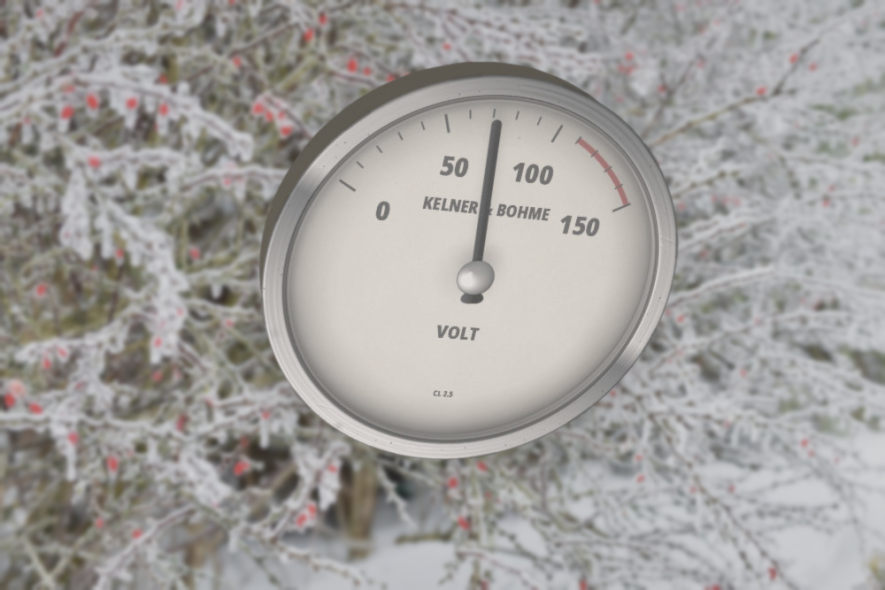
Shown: 70 V
